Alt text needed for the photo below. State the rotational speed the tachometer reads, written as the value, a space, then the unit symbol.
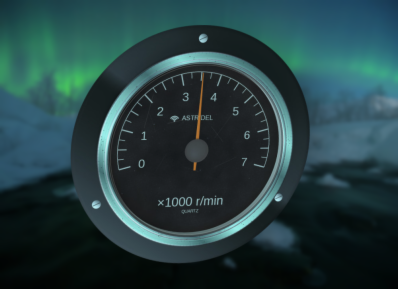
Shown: 3500 rpm
